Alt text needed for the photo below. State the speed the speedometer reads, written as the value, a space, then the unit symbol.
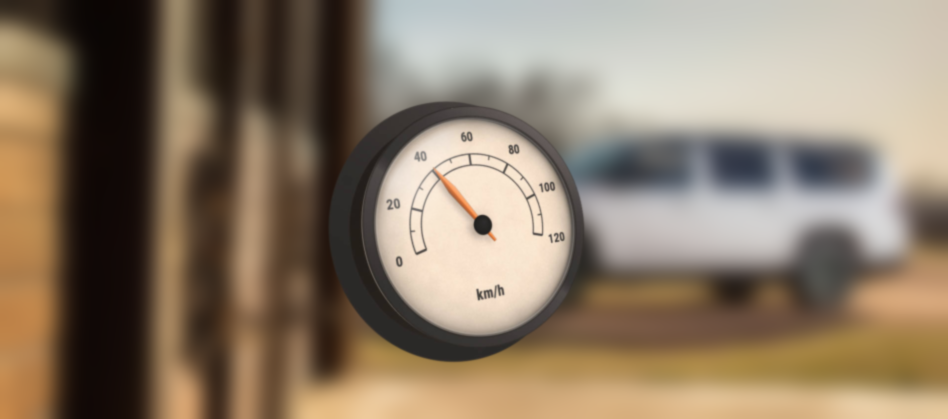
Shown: 40 km/h
